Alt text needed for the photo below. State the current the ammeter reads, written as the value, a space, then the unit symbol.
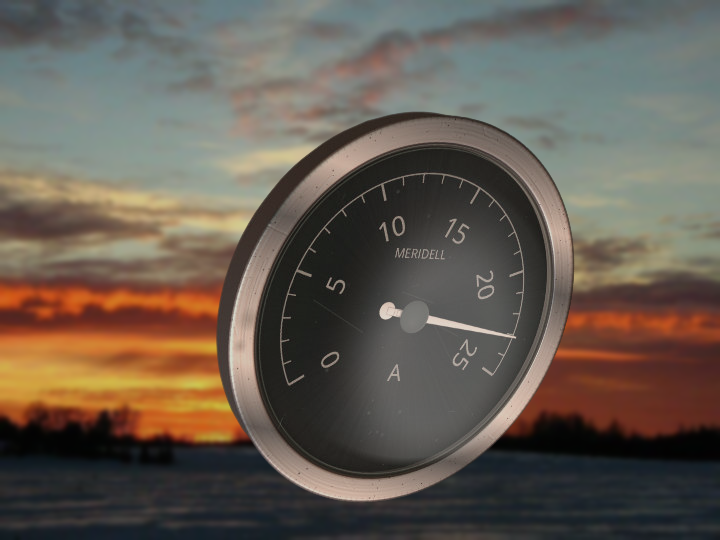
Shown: 23 A
